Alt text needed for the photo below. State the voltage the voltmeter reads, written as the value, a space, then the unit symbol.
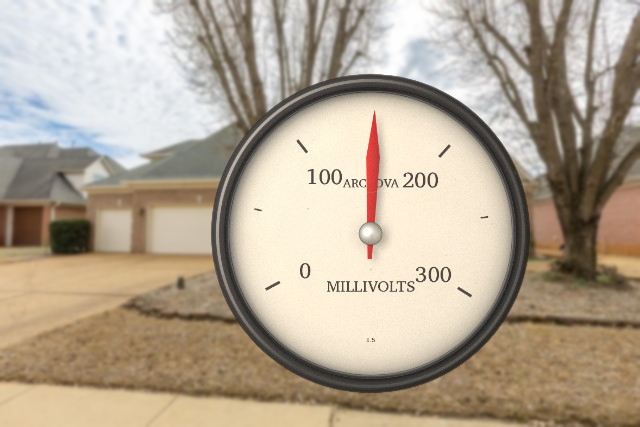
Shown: 150 mV
